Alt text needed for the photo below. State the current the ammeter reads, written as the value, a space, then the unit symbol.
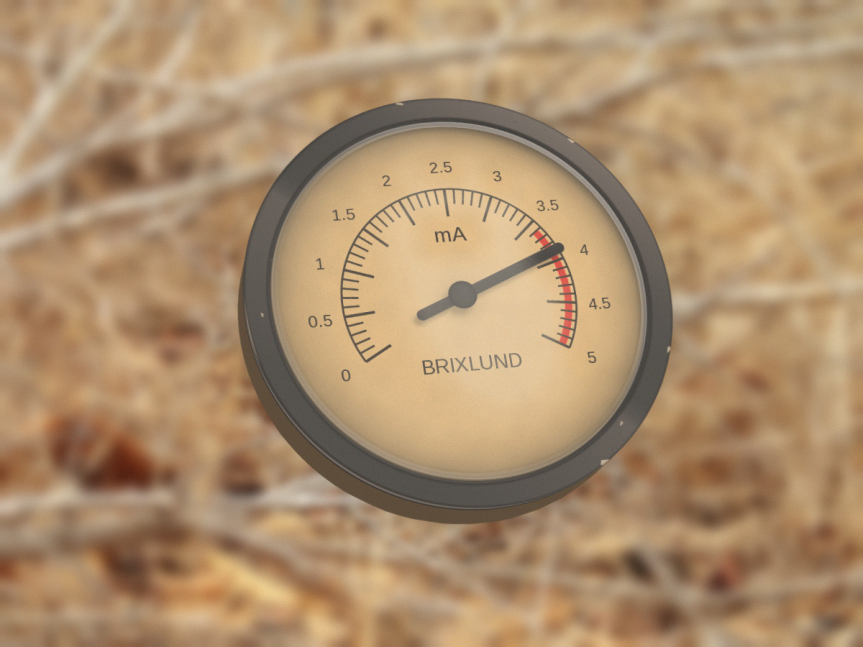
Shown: 3.9 mA
